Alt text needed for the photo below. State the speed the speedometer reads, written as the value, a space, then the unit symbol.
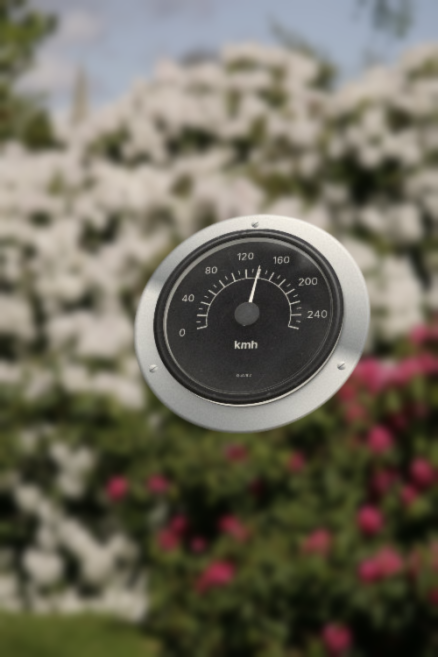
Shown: 140 km/h
